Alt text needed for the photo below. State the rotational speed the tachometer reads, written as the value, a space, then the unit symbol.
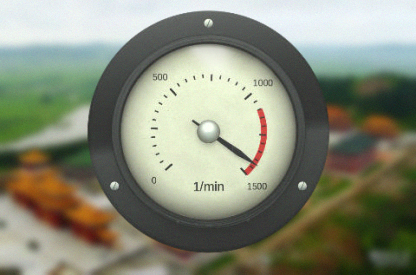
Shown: 1425 rpm
